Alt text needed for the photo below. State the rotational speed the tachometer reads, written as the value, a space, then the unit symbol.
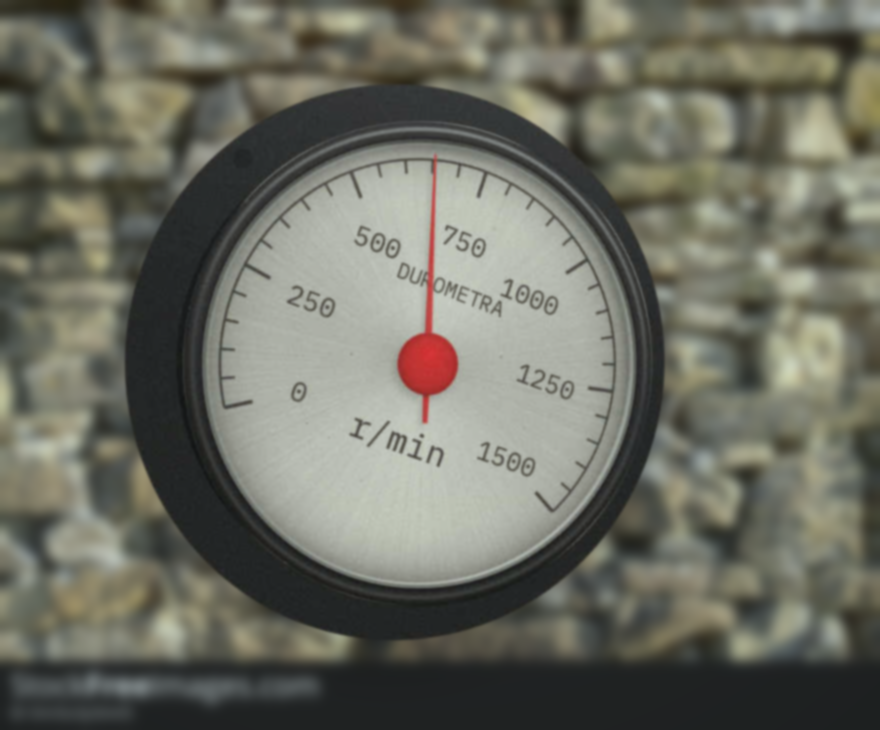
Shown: 650 rpm
